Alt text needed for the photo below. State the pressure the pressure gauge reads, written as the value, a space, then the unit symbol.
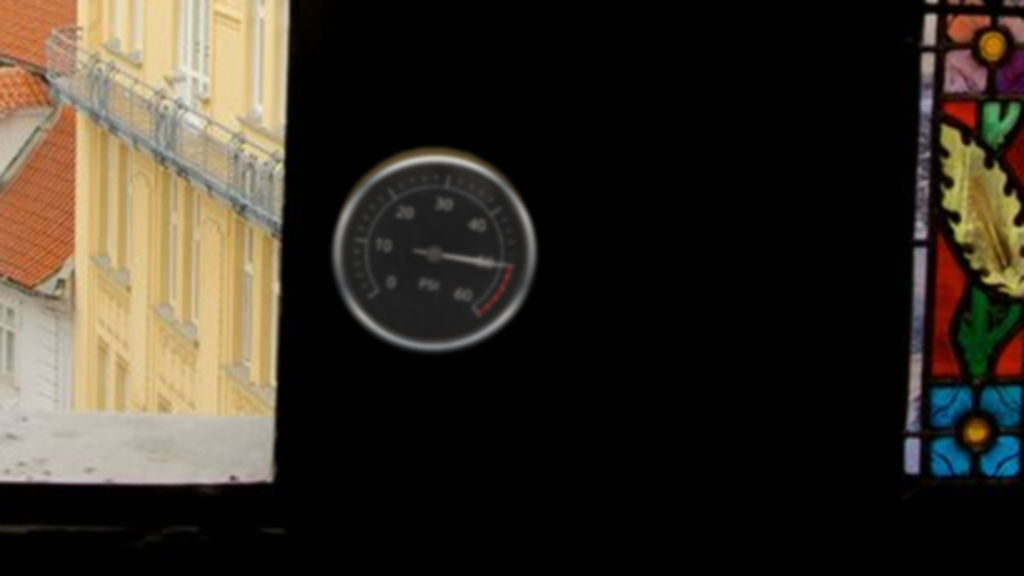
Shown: 50 psi
